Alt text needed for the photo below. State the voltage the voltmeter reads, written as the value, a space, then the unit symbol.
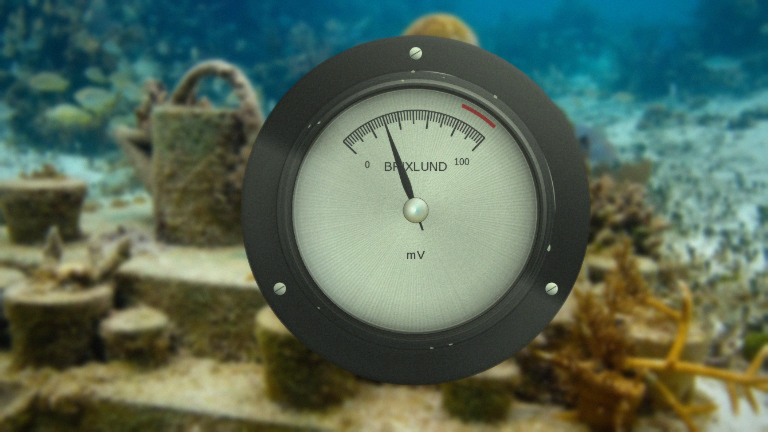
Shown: 30 mV
